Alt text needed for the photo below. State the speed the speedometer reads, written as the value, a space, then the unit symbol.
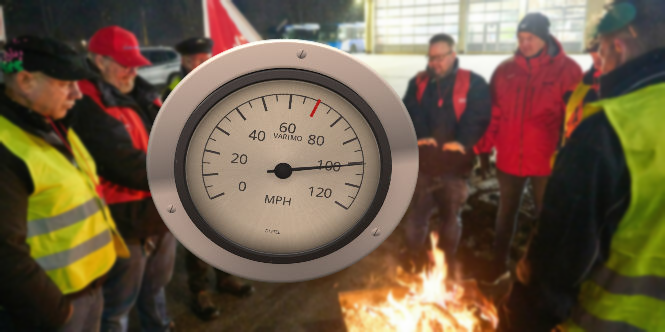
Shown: 100 mph
